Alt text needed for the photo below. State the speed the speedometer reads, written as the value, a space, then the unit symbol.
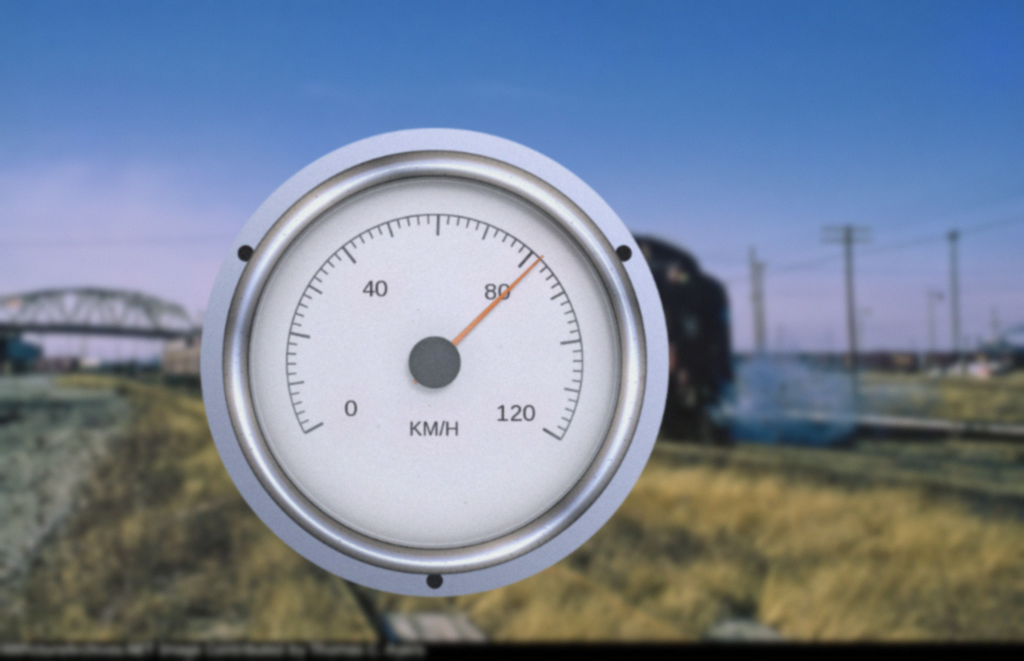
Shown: 82 km/h
